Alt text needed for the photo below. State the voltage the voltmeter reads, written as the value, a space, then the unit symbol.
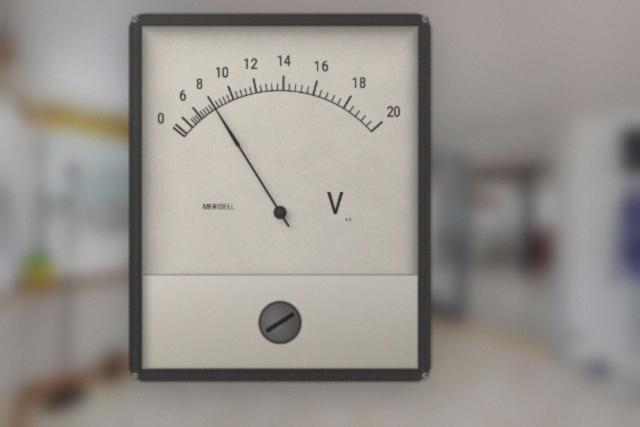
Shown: 8 V
